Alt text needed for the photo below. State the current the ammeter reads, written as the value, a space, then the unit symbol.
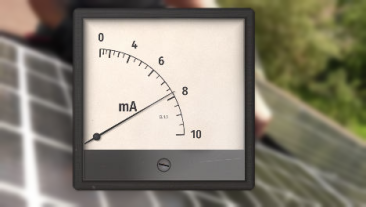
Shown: 7.75 mA
